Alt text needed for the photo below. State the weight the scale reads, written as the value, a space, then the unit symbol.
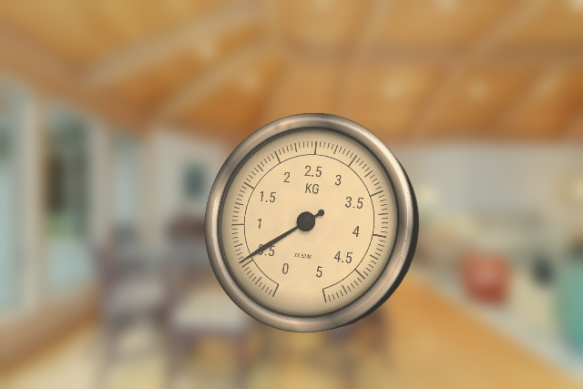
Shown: 0.55 kg
